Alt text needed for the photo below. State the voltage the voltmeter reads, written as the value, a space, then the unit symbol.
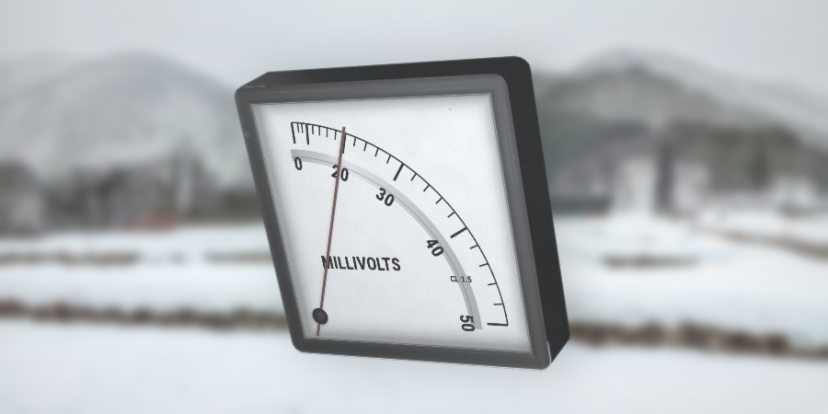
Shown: 20 mV
